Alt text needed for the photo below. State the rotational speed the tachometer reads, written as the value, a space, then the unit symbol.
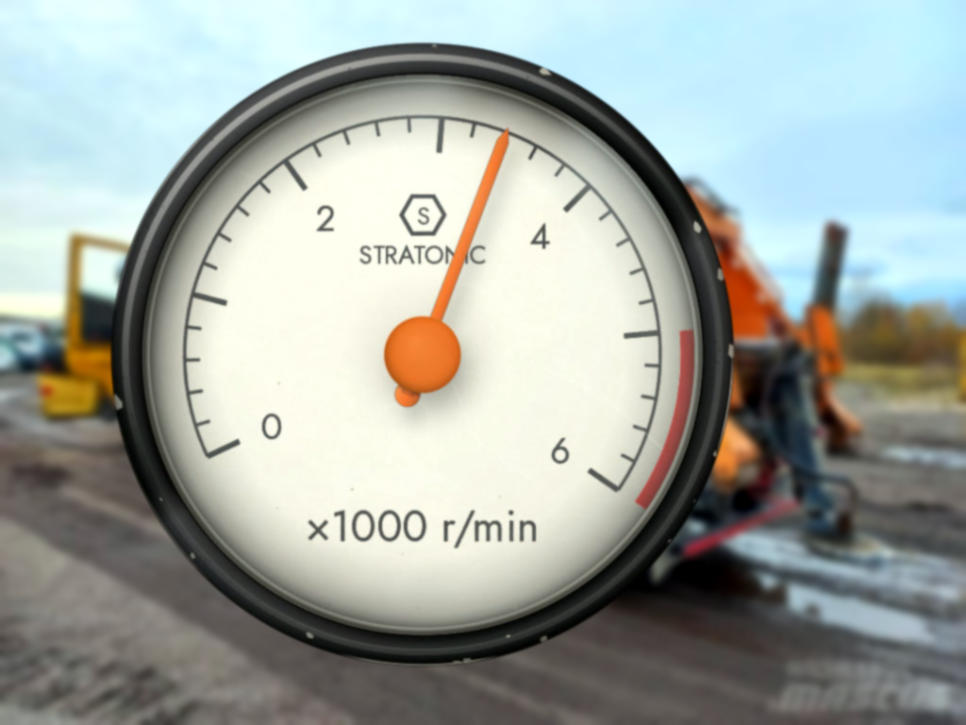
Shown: 3400 rpm
